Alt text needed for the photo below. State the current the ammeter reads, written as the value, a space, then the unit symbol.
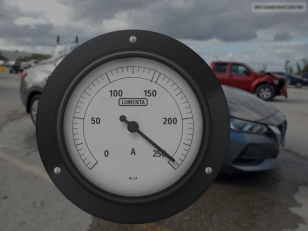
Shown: 245 A
